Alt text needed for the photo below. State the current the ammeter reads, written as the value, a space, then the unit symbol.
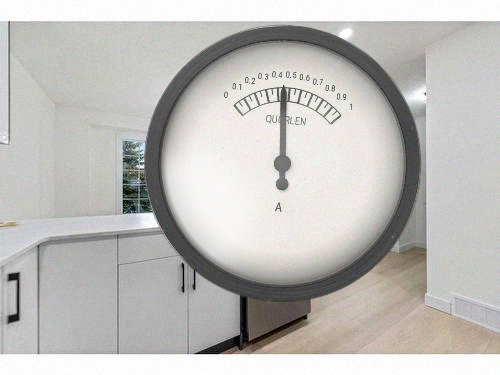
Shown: 0.45 A
